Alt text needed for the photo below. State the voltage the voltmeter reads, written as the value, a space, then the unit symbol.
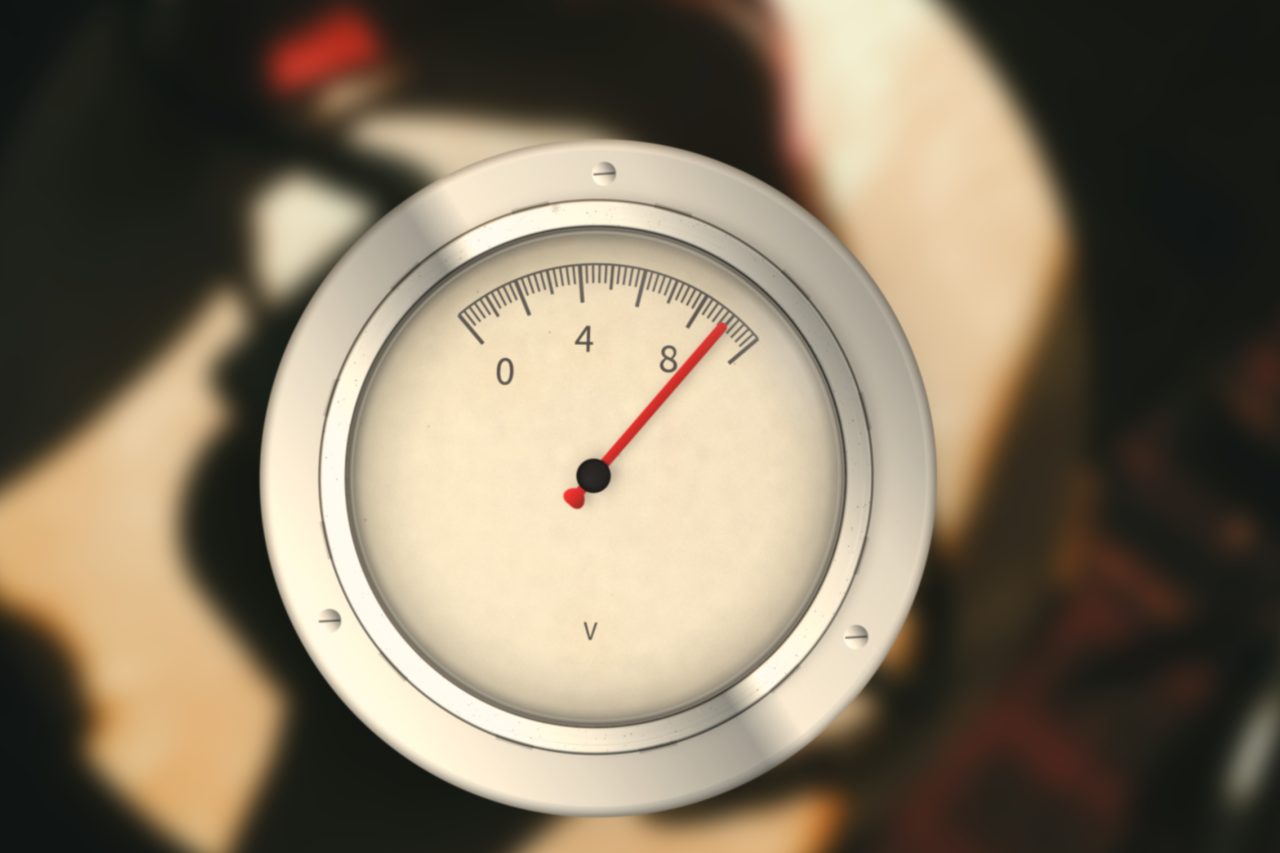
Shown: 9 V
